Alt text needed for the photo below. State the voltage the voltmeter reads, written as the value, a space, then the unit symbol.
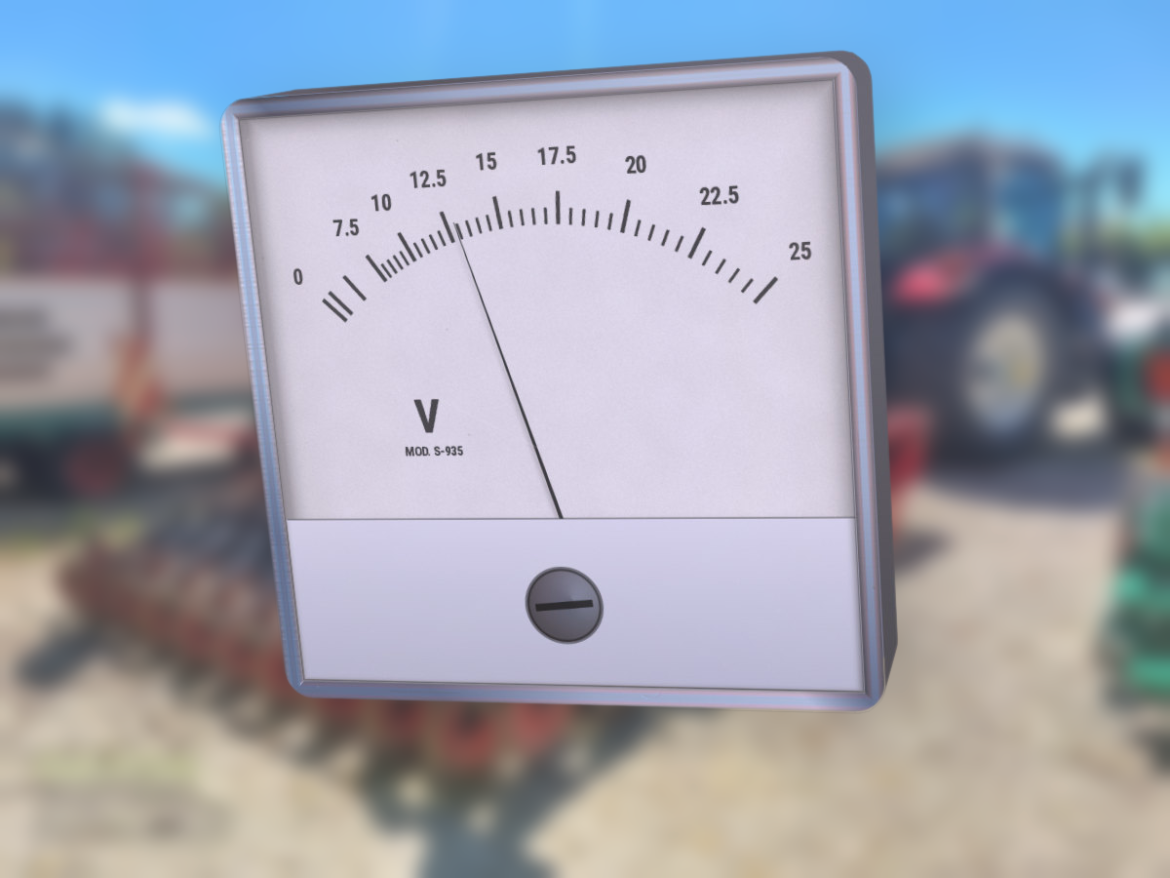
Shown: 13 V
